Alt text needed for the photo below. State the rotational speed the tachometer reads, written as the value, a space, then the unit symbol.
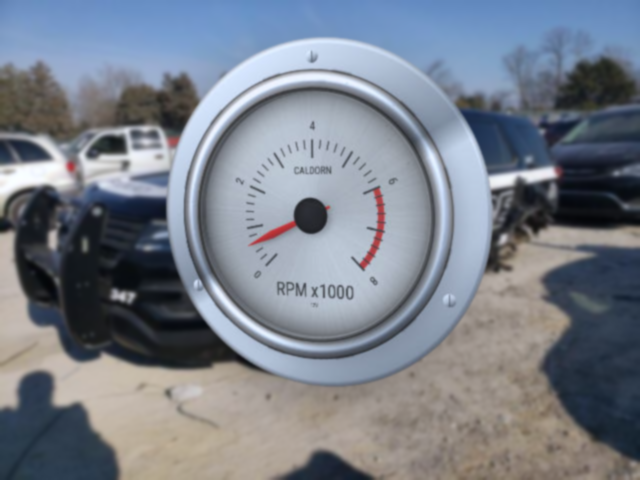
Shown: 600 rpm
